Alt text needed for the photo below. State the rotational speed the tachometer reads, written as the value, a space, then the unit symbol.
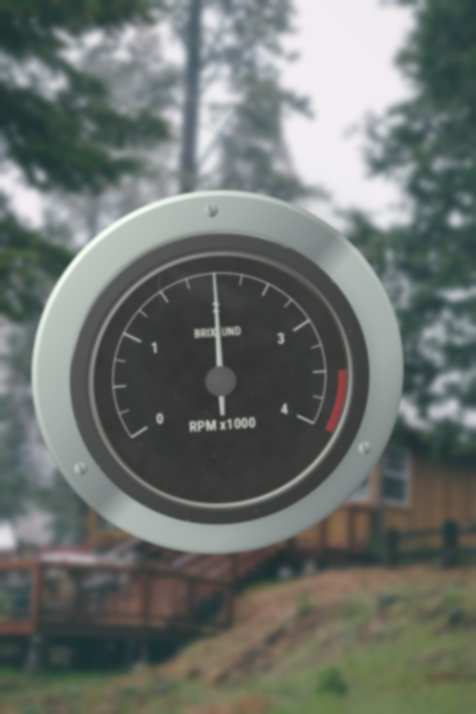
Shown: 2000 rpm
